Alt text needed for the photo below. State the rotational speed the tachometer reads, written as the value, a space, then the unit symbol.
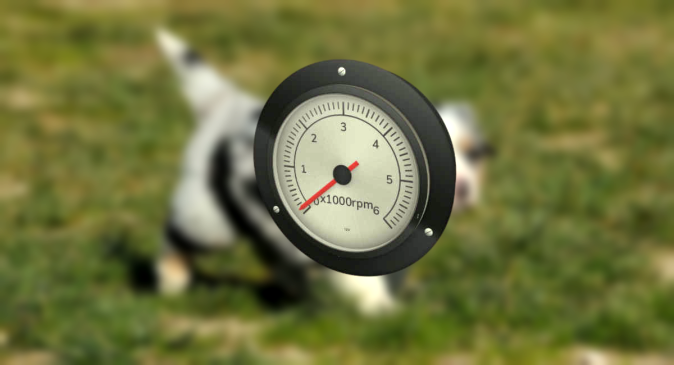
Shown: 100 rpm
